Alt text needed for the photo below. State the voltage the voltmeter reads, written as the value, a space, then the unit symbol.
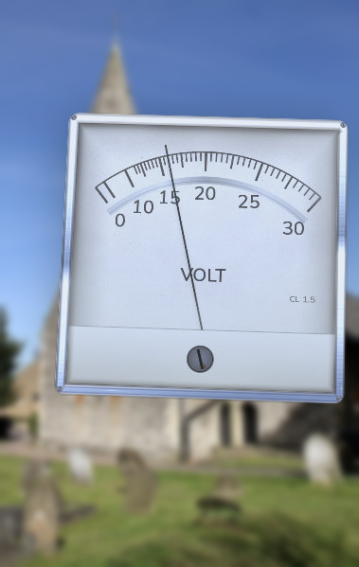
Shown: 16 V
